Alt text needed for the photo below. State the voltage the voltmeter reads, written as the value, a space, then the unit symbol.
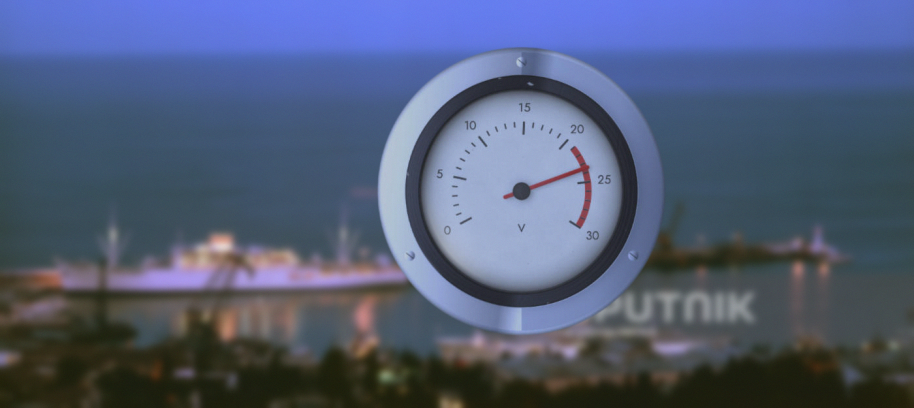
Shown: 23.5 V
